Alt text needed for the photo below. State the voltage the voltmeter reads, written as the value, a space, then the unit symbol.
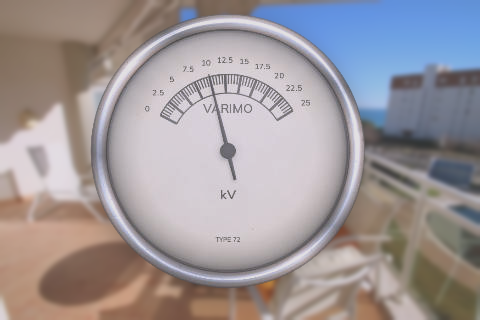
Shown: 10 kV
